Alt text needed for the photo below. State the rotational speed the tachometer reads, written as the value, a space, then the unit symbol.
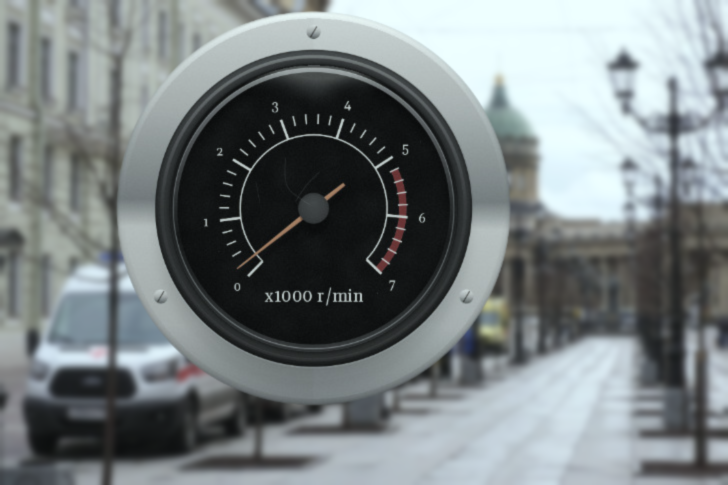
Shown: 200 rpm
